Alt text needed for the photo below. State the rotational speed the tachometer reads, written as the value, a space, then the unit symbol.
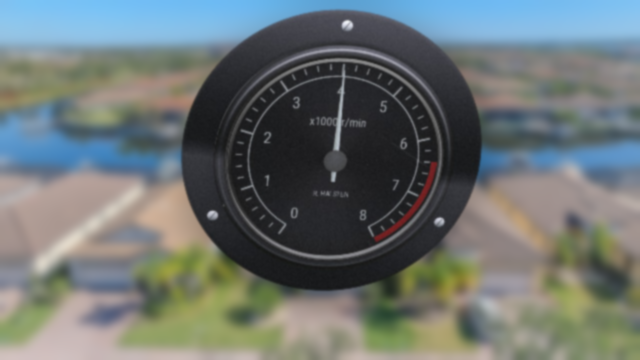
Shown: 4000 rpm
